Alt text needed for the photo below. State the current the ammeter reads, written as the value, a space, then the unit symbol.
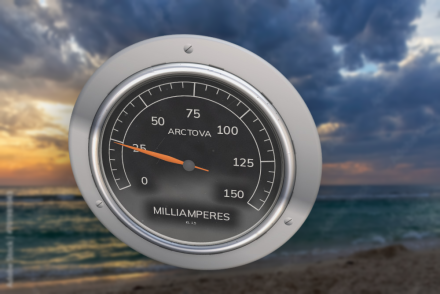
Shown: 25 mA
